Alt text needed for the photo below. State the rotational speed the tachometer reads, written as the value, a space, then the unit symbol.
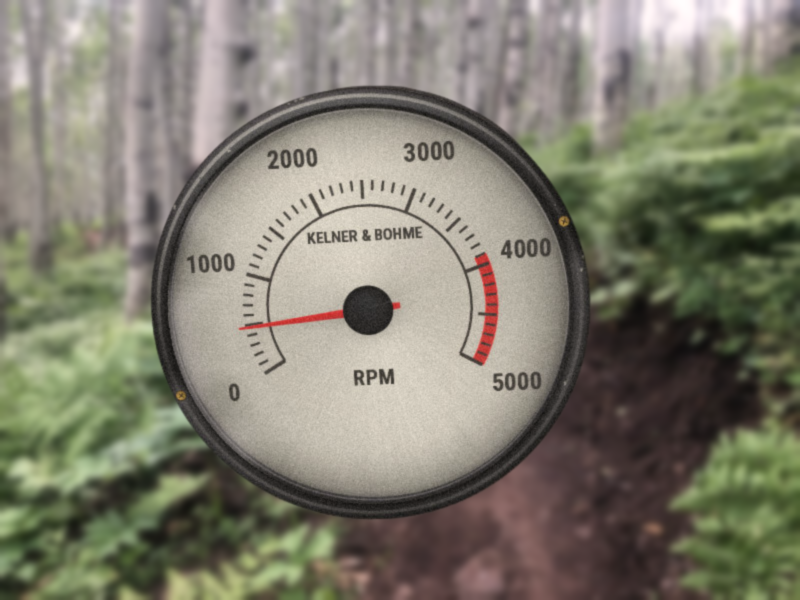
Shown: 500 rpm
